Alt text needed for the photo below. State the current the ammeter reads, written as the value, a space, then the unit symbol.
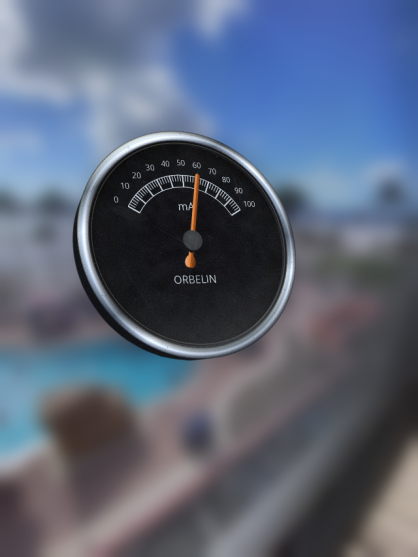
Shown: 60 mA
